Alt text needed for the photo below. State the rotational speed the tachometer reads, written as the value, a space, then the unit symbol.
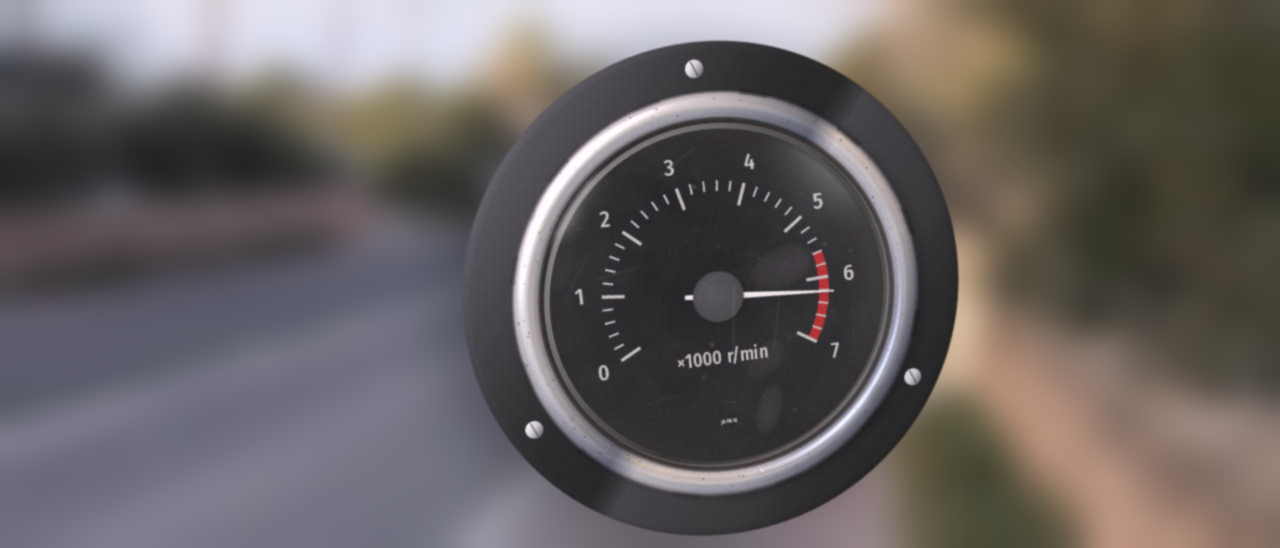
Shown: 6200 rpm
